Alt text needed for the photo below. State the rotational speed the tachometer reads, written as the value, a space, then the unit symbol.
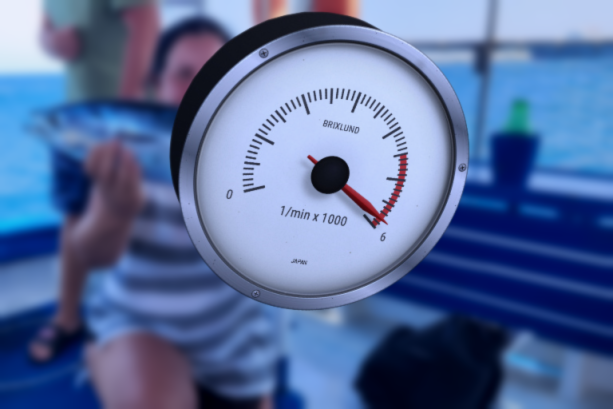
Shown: 5800 rpm
